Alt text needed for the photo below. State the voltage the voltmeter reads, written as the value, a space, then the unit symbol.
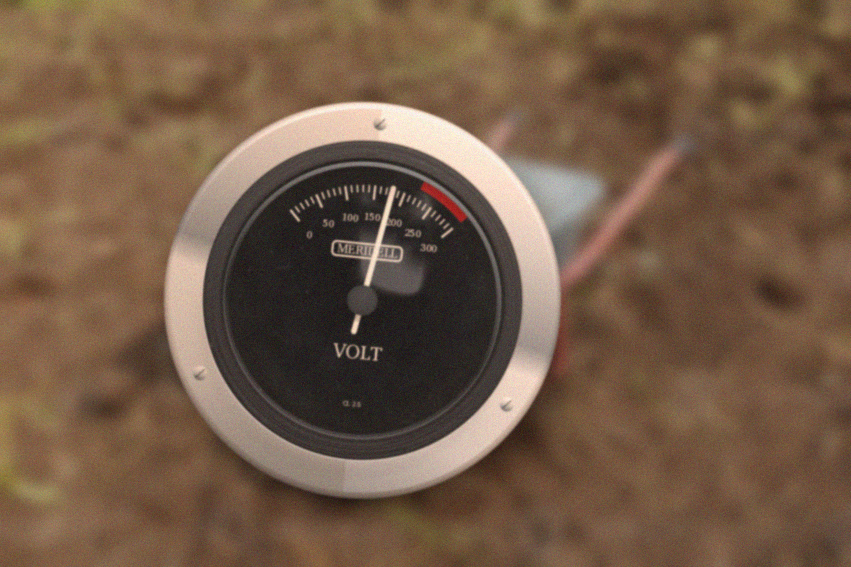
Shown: 180 V
